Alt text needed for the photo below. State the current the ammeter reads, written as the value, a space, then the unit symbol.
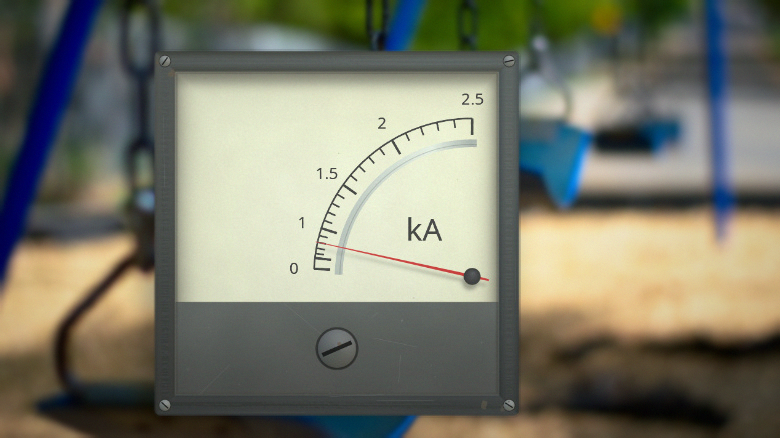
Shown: 0.8 kA
